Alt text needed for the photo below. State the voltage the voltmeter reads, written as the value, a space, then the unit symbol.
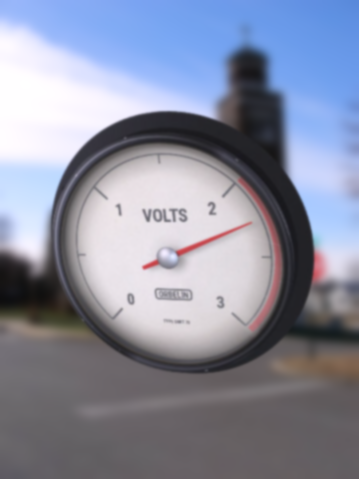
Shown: 2.25 V
